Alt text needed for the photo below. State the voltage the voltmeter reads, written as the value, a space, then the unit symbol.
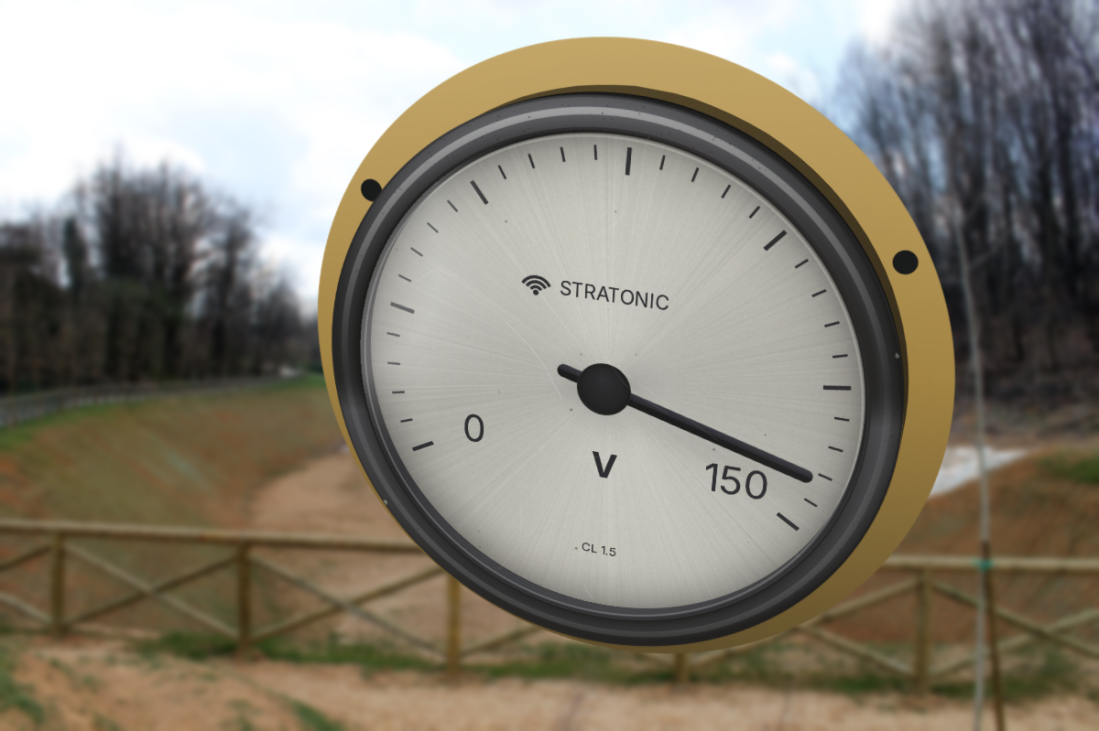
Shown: 140 V
